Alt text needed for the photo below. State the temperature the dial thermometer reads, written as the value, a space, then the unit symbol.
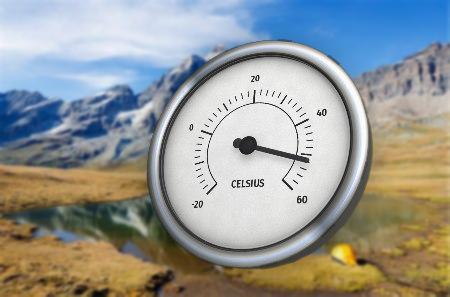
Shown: 52 °C
